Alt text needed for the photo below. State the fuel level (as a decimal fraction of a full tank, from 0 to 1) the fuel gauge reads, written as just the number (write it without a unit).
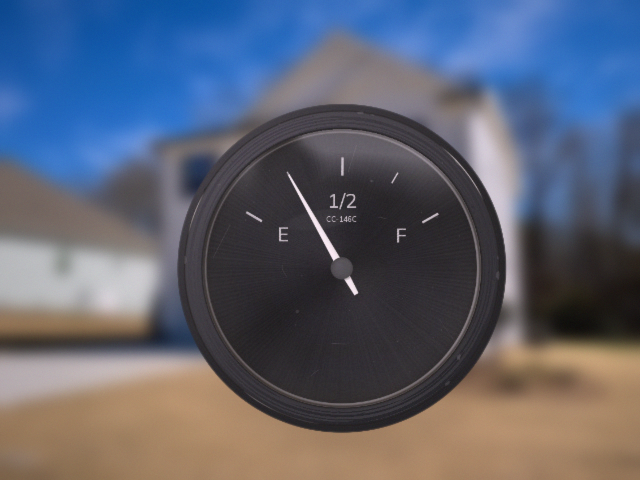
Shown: 0.25
